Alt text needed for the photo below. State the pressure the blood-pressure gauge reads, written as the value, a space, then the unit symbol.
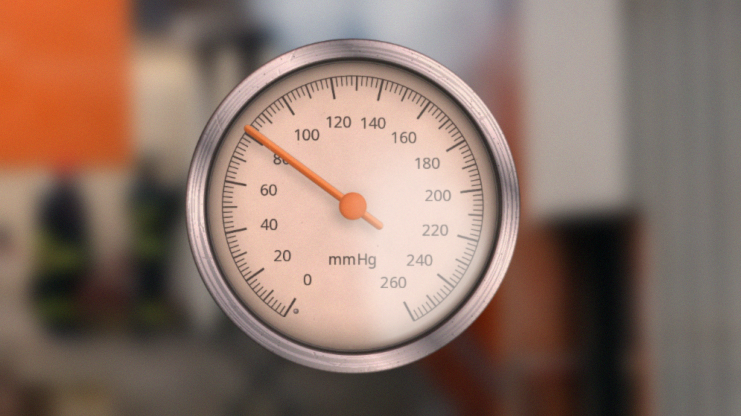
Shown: 82 mmHg
